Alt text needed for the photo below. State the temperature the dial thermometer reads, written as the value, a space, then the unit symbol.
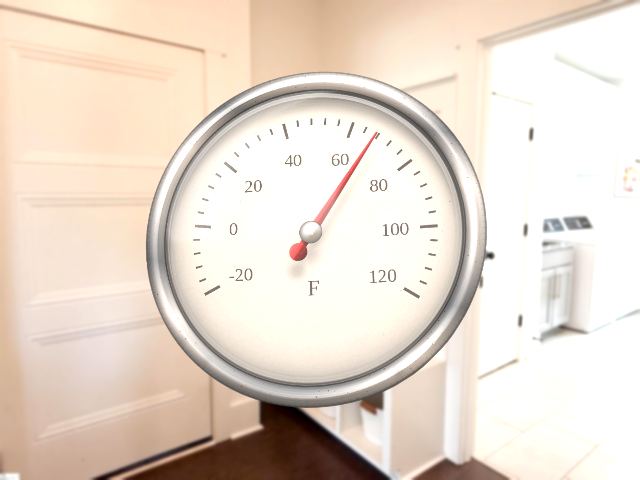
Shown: 68 °F
